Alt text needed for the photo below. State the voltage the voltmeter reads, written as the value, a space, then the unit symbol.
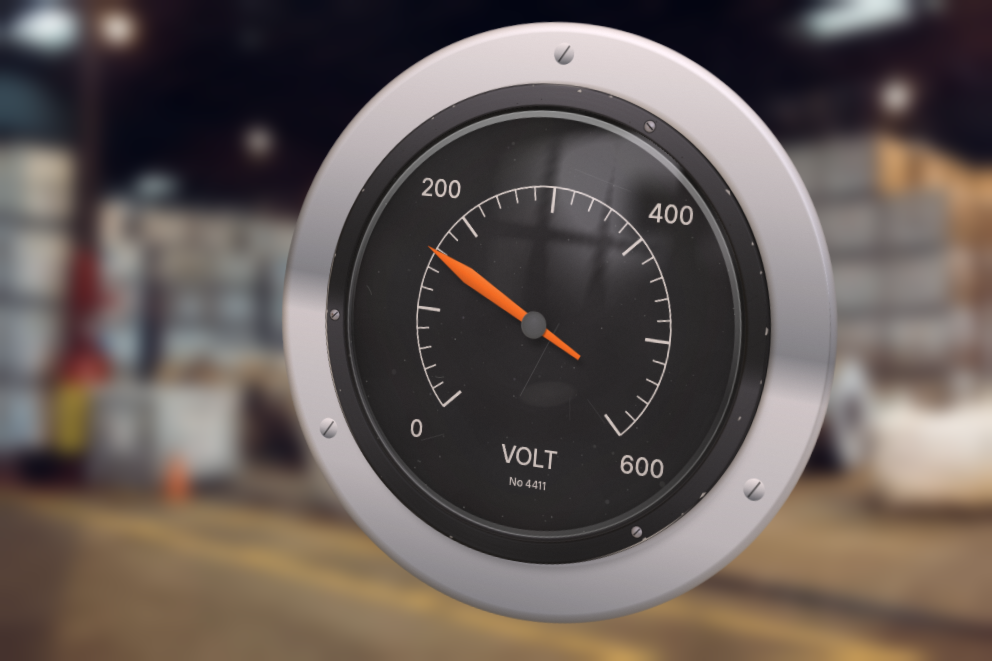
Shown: 160 V
